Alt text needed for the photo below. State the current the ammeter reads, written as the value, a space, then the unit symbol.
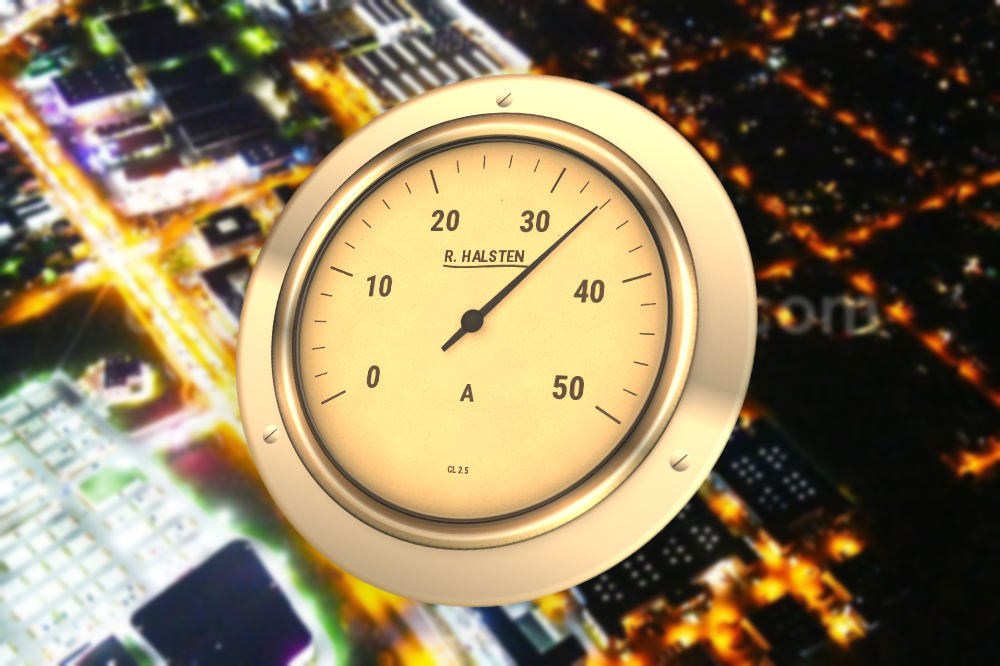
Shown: 34 A
